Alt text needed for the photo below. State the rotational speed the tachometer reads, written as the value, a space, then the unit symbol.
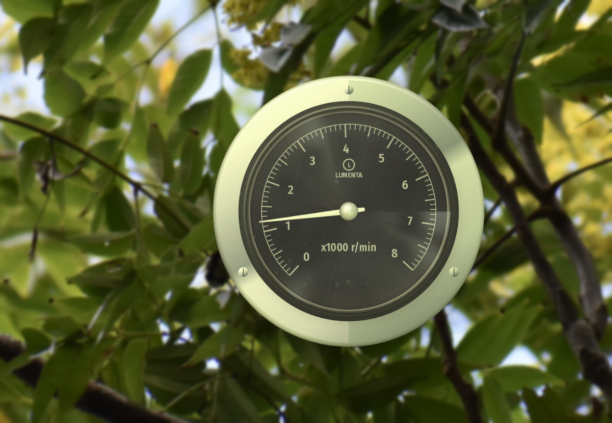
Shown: 1200 rpm
